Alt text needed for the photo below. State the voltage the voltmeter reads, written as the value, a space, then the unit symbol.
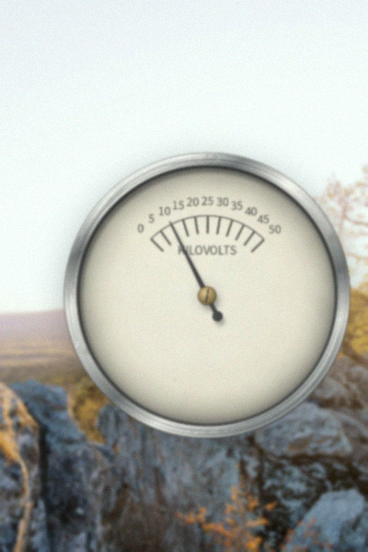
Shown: 10 kV
